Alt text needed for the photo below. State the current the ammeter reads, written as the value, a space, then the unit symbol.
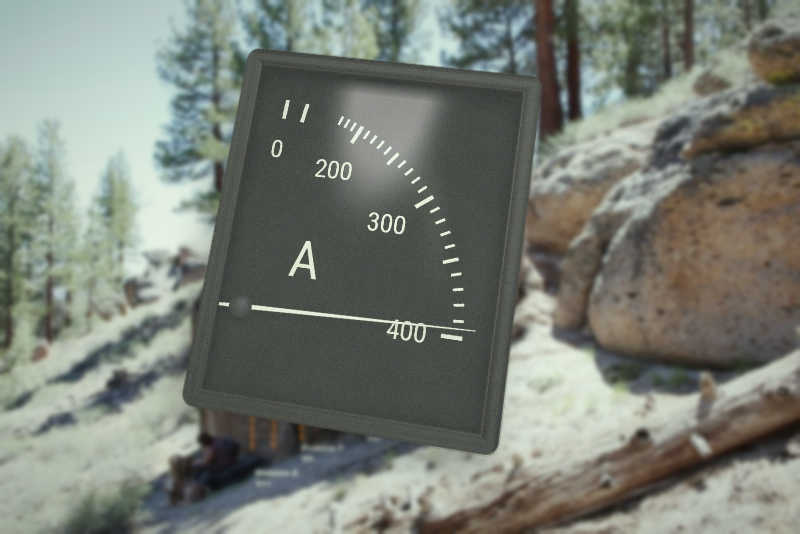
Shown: 395 A
